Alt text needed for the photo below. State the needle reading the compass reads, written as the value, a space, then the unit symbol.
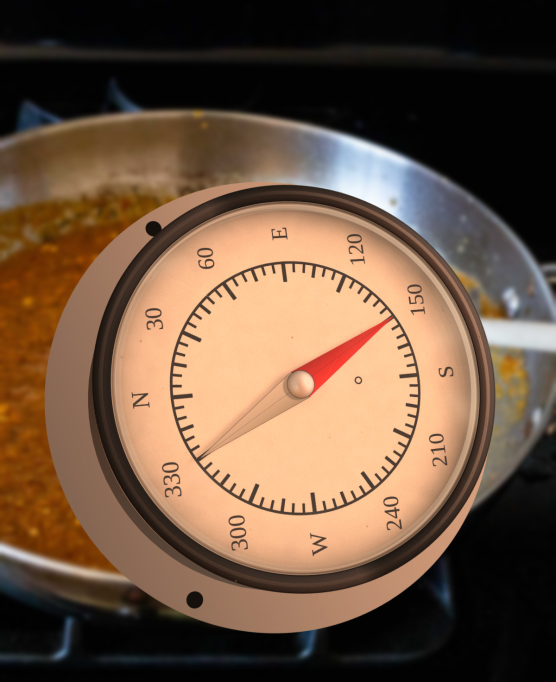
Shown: 150 °
